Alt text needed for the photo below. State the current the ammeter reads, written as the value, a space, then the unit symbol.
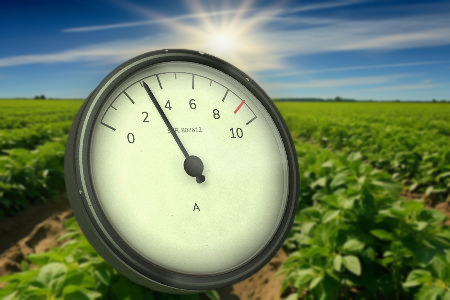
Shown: 3 A
